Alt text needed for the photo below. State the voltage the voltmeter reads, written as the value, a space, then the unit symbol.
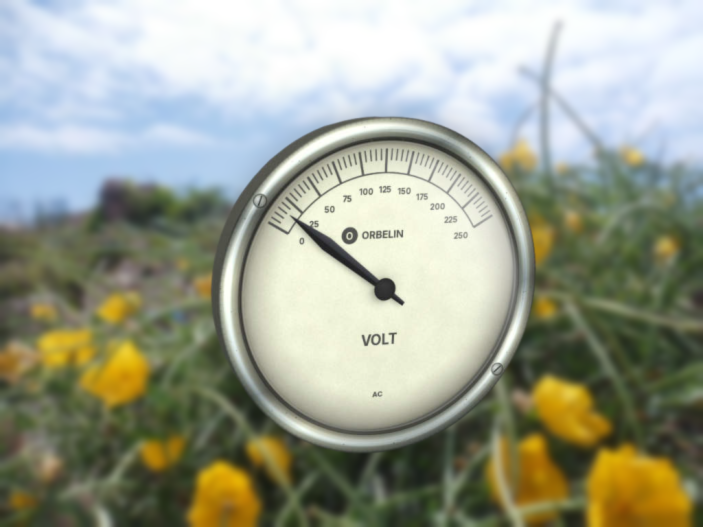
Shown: 15 V
